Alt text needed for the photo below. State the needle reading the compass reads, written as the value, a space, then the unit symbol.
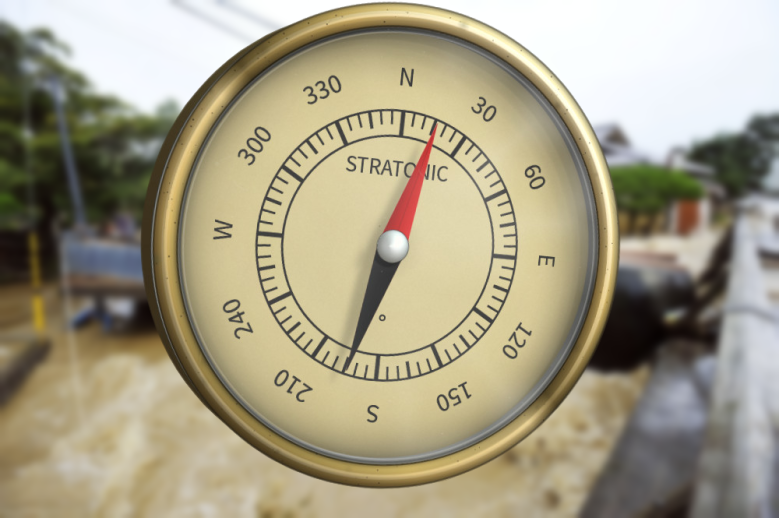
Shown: 15 °
